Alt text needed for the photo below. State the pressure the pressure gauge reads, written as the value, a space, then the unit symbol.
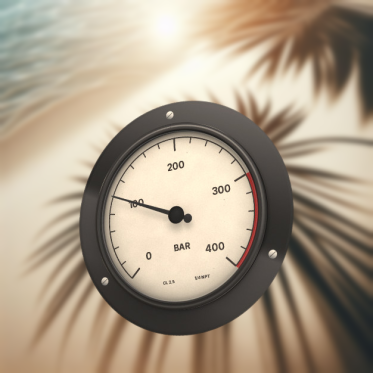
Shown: 100 bar
